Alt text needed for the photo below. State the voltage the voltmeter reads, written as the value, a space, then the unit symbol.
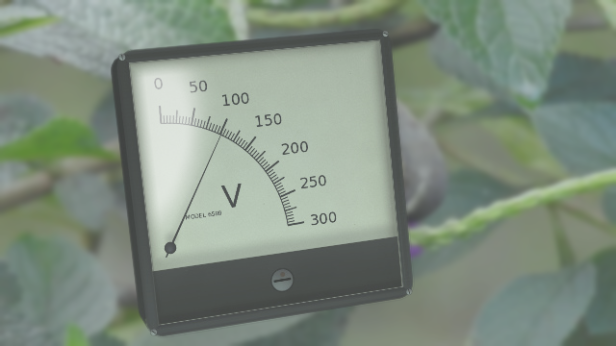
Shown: 100 V
